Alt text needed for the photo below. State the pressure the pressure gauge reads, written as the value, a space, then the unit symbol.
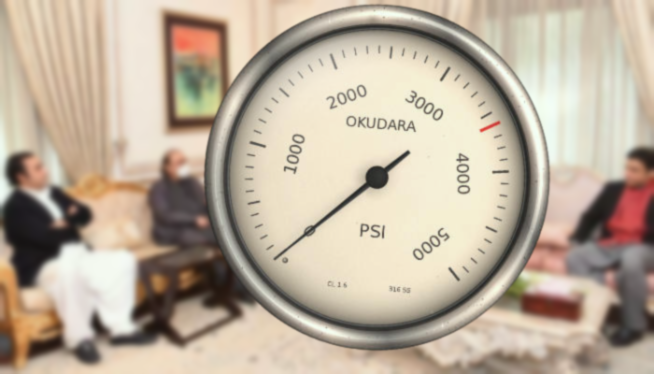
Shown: 0 psi
